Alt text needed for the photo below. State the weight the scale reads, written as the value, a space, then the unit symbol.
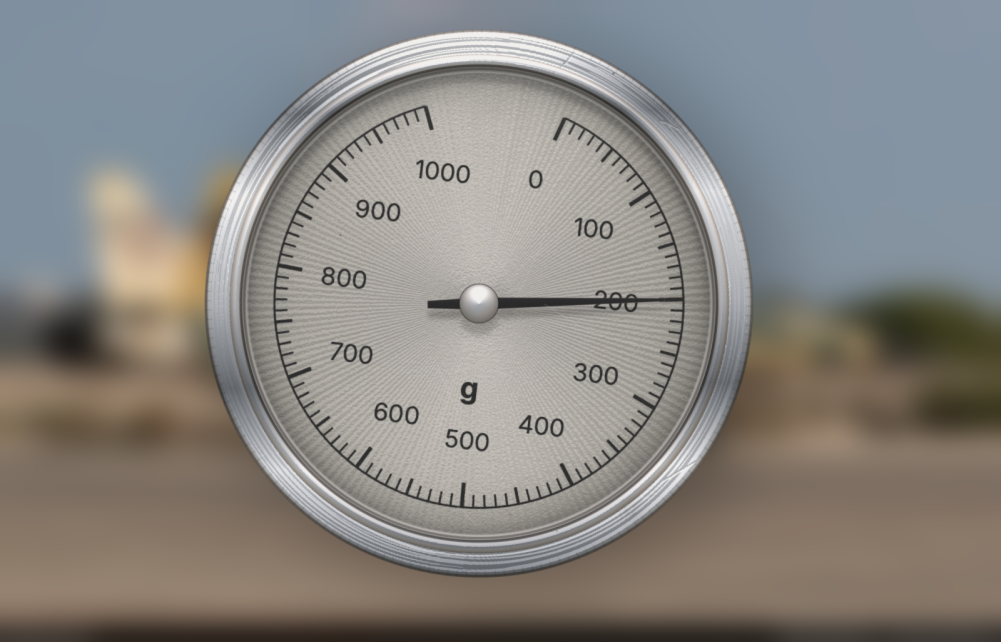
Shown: 200 g
